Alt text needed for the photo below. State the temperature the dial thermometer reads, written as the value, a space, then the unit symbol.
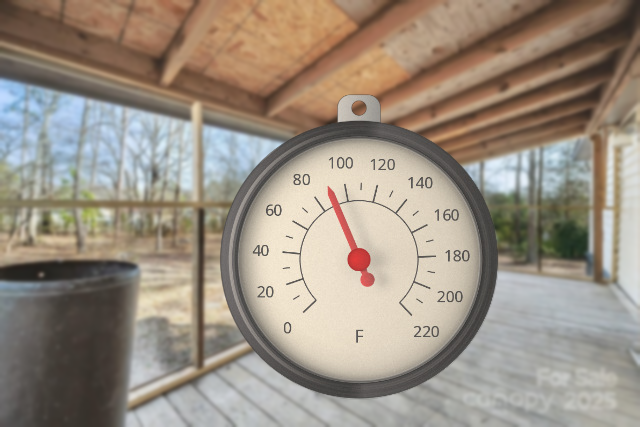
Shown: 90 °F
